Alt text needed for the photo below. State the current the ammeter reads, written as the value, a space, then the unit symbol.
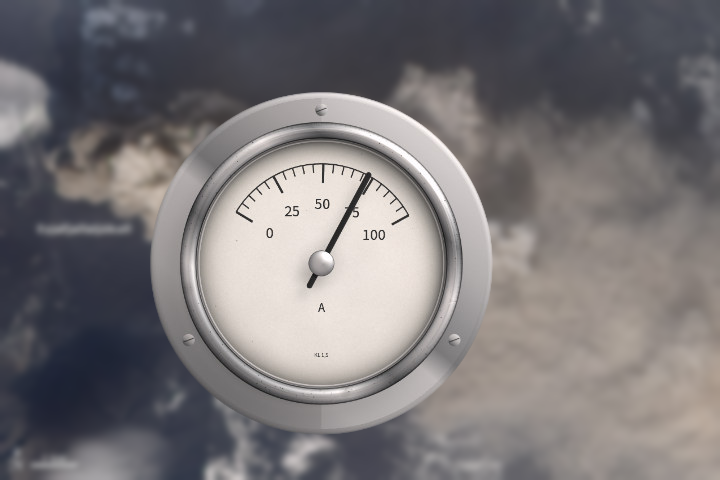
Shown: 72.5 A
